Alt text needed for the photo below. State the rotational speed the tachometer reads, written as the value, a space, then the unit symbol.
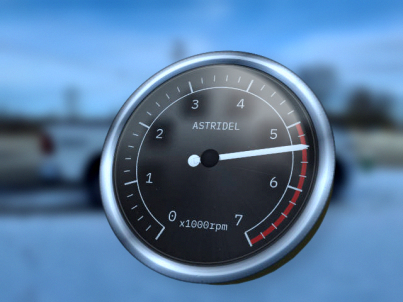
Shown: 5400 rpm
